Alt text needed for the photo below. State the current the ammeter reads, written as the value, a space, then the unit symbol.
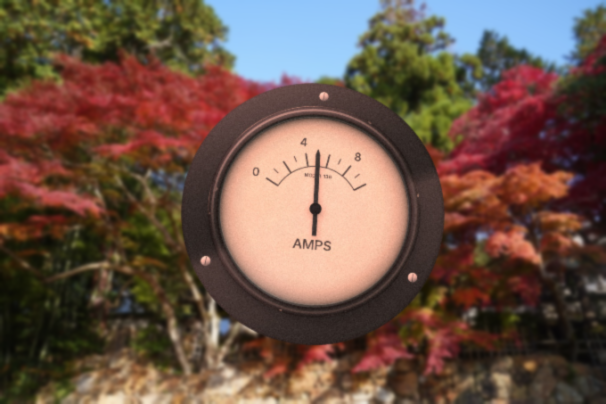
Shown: 5 A
